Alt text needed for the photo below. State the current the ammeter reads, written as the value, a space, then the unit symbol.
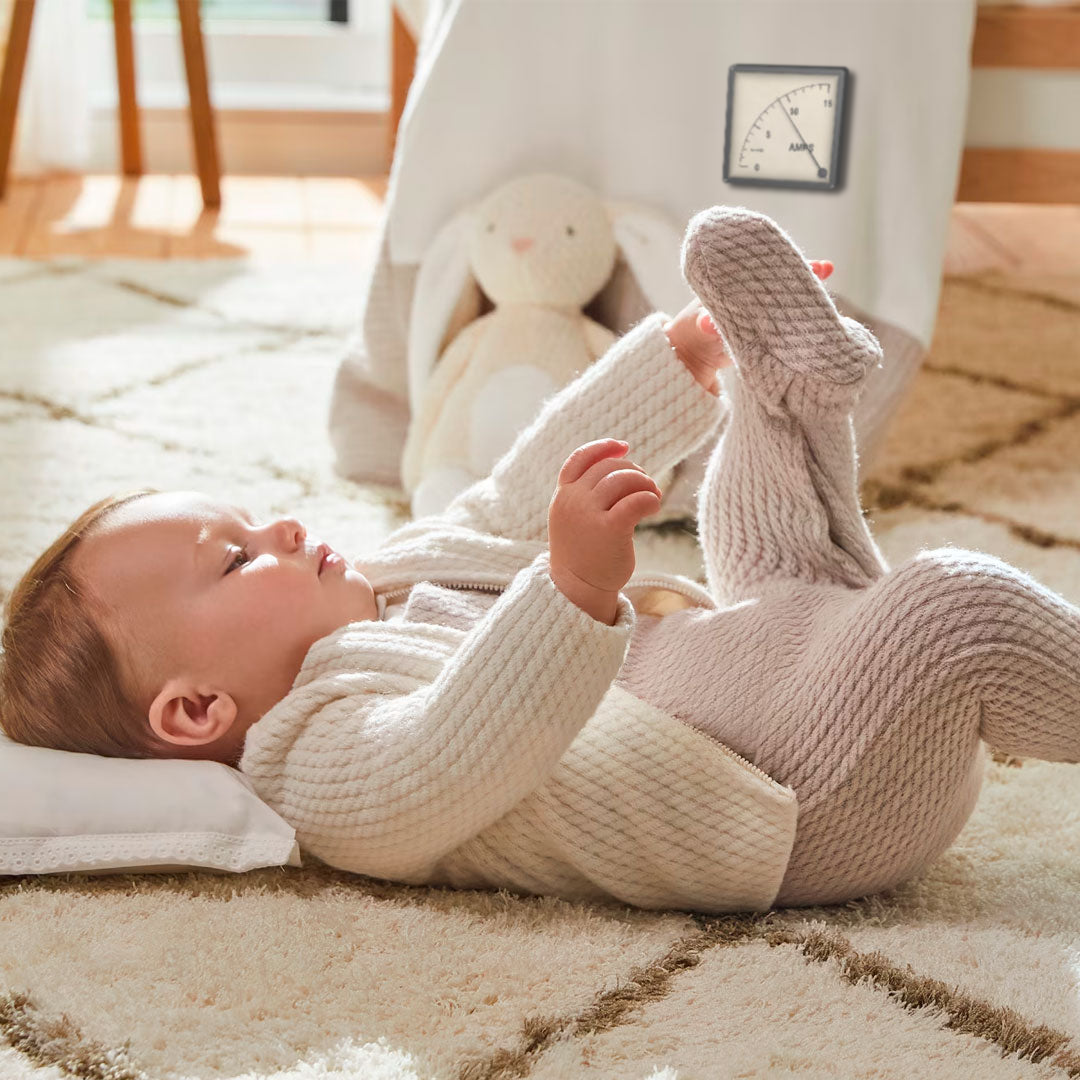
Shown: 9 A
